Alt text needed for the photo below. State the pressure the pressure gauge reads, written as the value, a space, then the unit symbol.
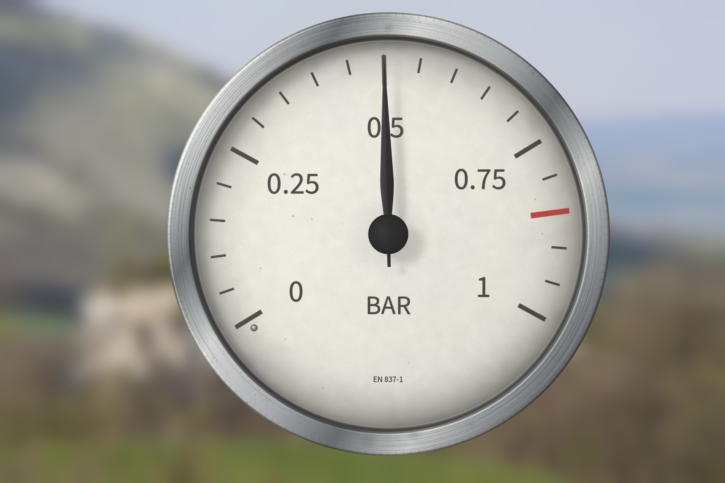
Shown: 0.5 bar
